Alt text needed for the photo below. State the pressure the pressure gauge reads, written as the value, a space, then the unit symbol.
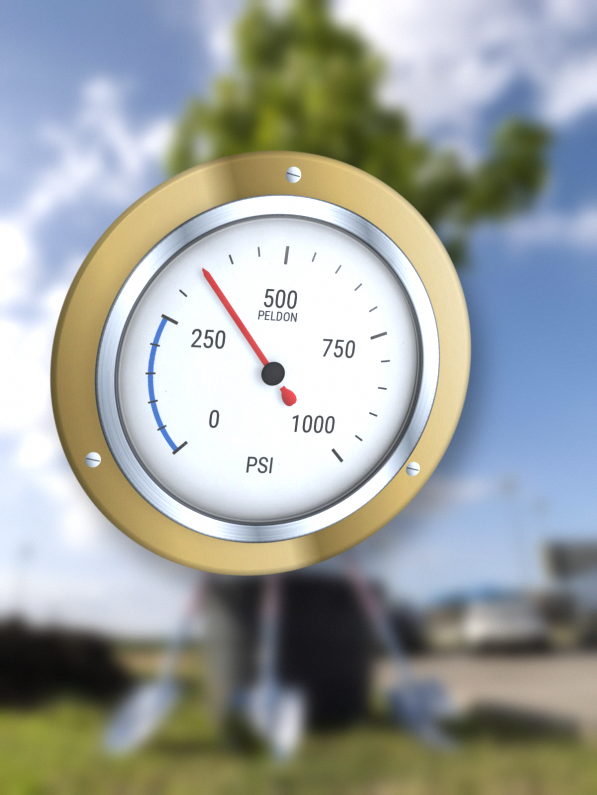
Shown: 350 psi
